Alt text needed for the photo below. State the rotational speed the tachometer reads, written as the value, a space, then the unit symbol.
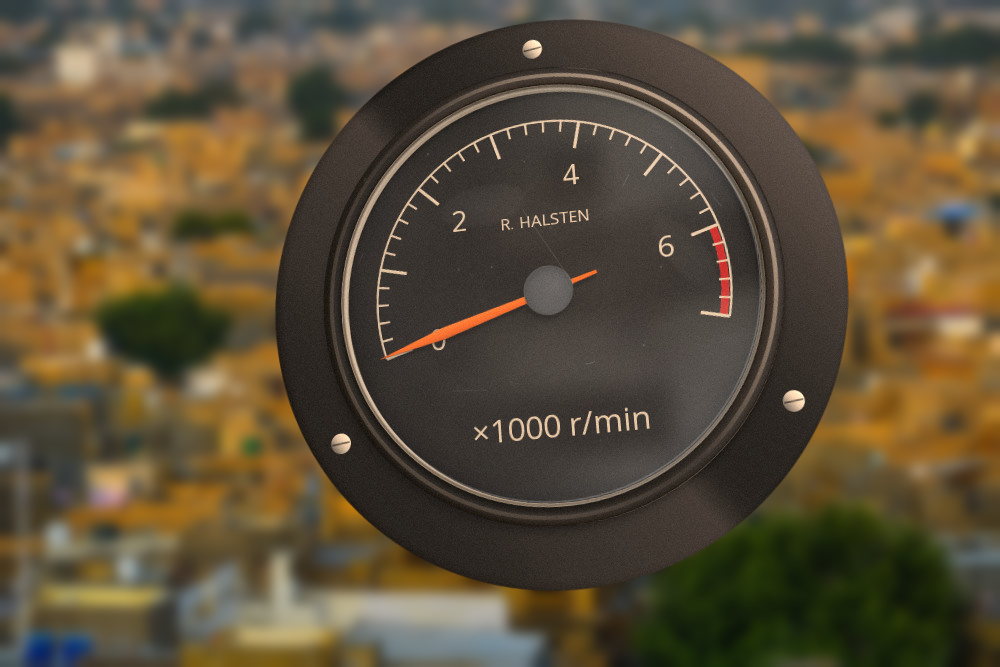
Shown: 0 rpm
